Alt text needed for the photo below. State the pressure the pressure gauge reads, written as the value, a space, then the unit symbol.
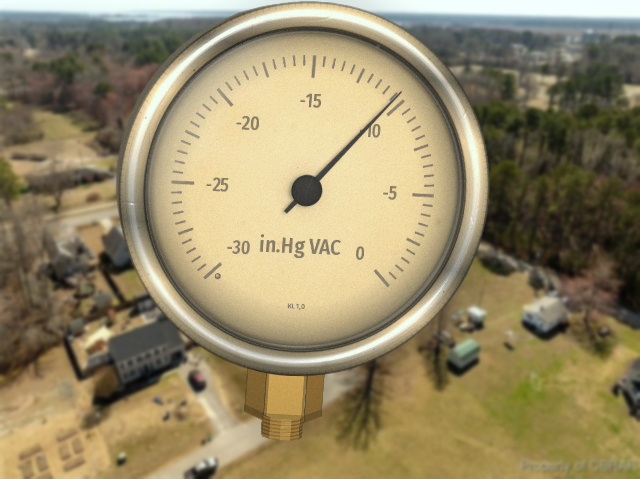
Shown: -10.5 inHg
